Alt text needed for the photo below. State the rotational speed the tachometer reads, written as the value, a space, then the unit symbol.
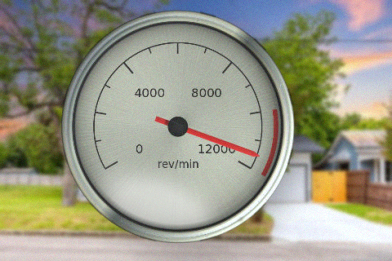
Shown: 11500 rpm
